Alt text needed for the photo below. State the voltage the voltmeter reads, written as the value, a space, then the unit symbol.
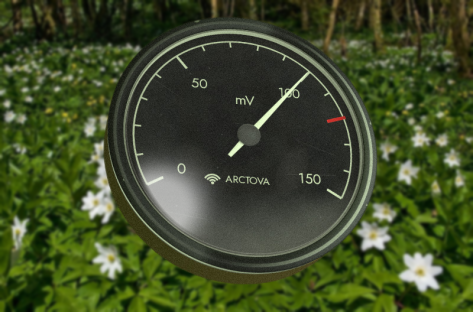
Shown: 100 mV
